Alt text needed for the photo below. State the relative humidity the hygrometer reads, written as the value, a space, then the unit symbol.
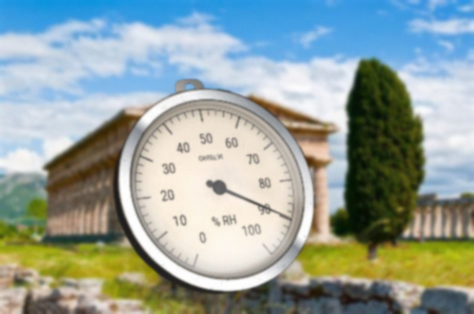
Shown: 90 %
